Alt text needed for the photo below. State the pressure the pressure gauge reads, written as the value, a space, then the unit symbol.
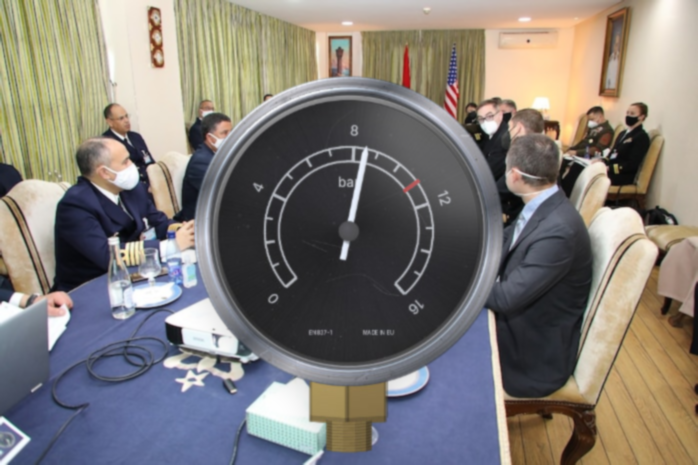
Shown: 8.5 bar
